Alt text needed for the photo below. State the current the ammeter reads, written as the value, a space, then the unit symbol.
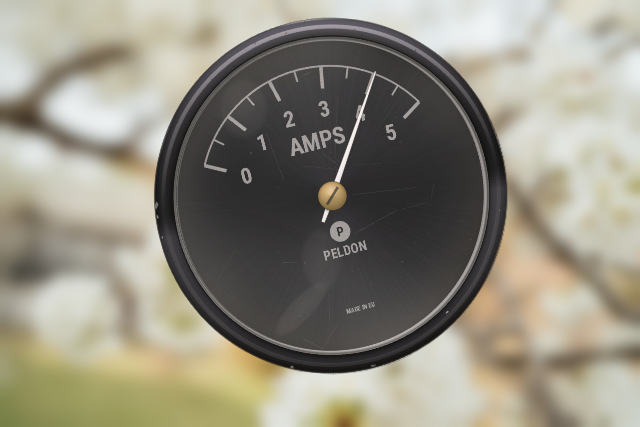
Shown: 4 A
